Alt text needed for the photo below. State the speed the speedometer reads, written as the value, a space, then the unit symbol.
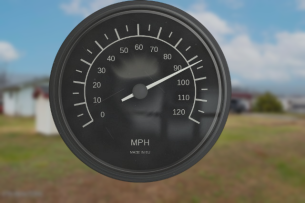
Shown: 92.5 mph
